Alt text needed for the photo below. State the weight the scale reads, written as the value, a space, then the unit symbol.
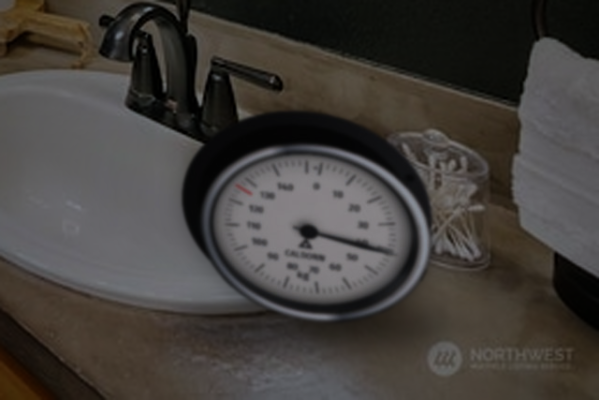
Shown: 40 kg
